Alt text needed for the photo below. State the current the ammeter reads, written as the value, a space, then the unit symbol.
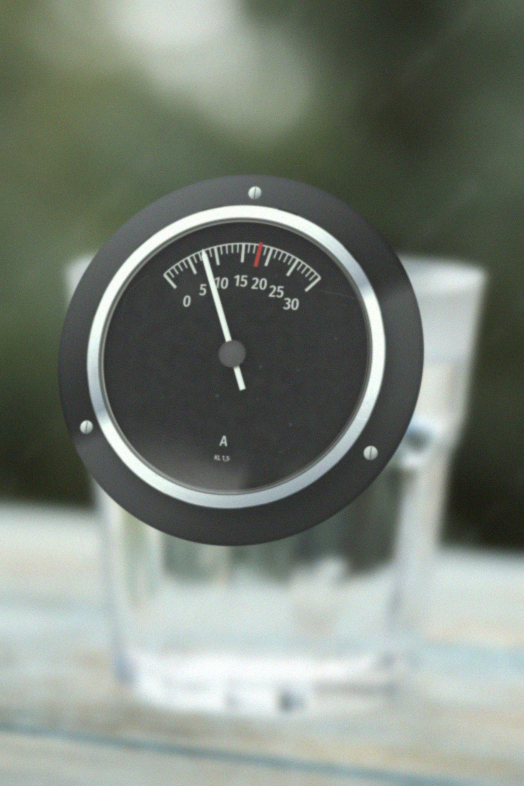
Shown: 8 A
